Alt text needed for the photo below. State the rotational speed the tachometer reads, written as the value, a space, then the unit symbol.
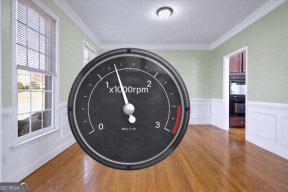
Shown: 1300 rpm
